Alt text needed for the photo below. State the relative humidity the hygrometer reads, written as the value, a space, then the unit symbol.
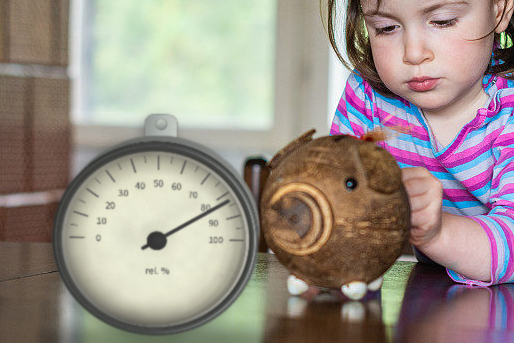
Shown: 82.5 %
